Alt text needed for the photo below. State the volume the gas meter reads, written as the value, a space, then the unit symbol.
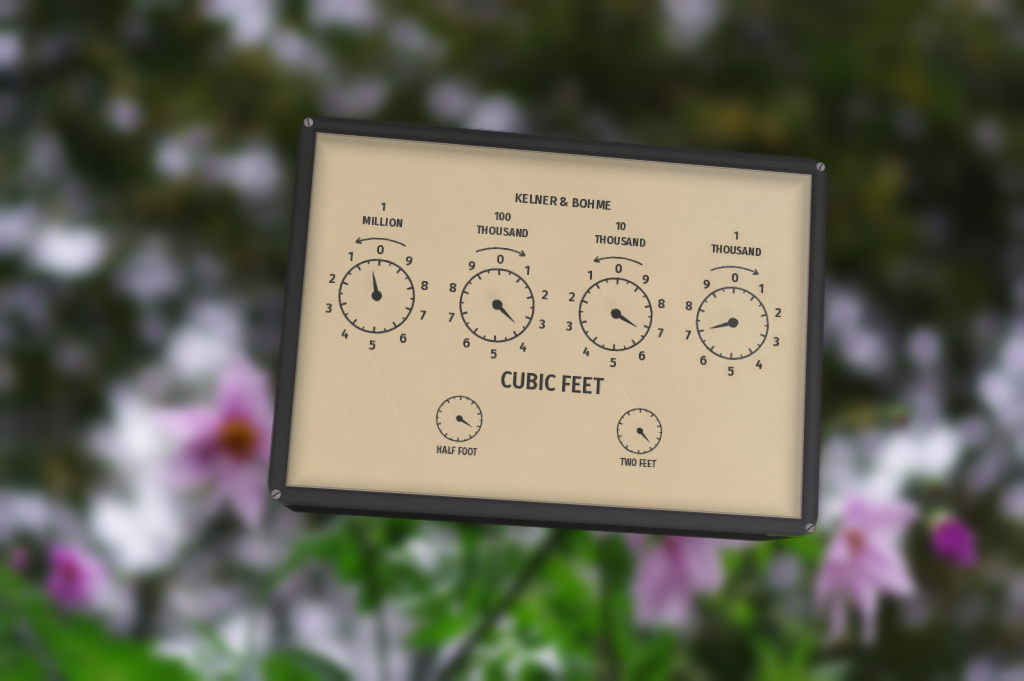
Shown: 36700 ft³
